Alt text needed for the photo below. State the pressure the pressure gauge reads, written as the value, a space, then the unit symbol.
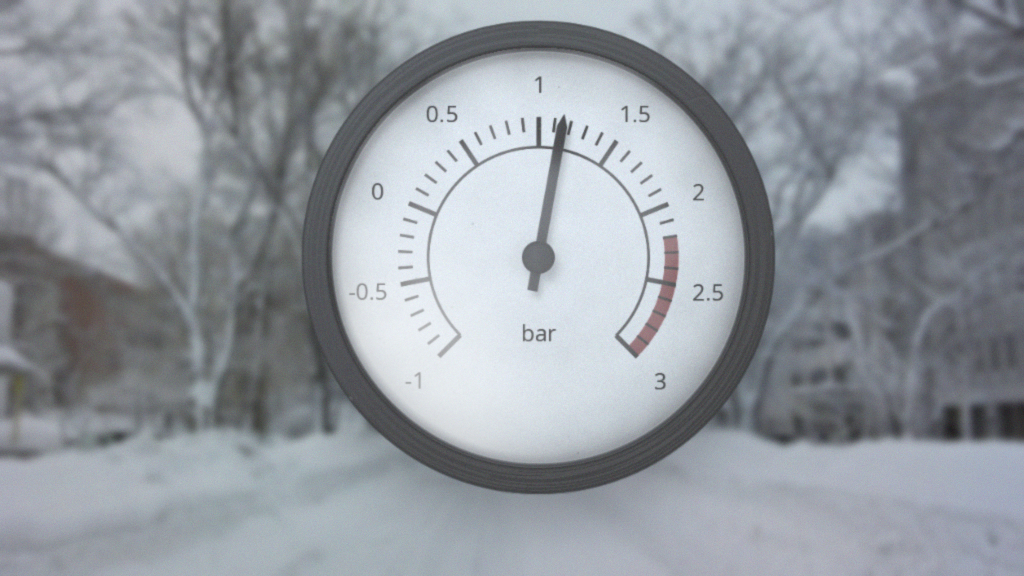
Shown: 1.15 bar
